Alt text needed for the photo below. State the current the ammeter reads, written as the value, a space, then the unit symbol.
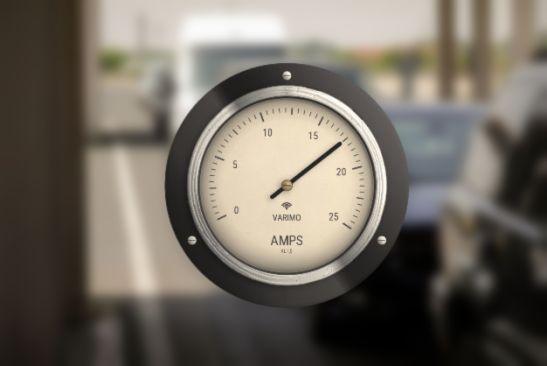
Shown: 17.5 A
